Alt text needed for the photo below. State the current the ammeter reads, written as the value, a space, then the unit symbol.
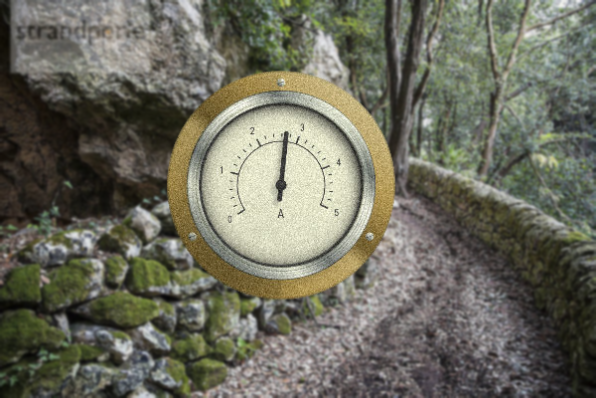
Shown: 2.7 A
